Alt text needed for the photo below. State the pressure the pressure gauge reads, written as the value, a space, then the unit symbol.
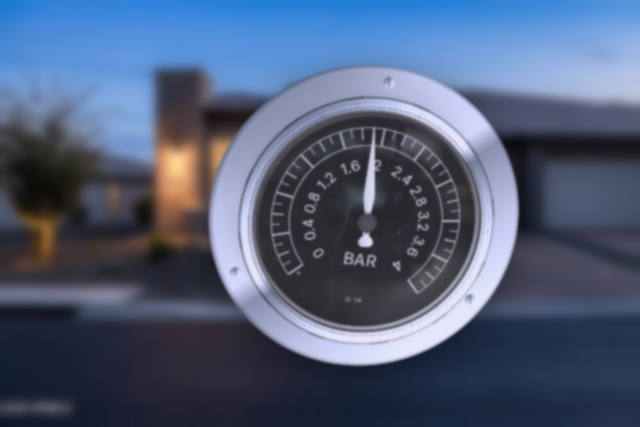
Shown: 1.9 bar
